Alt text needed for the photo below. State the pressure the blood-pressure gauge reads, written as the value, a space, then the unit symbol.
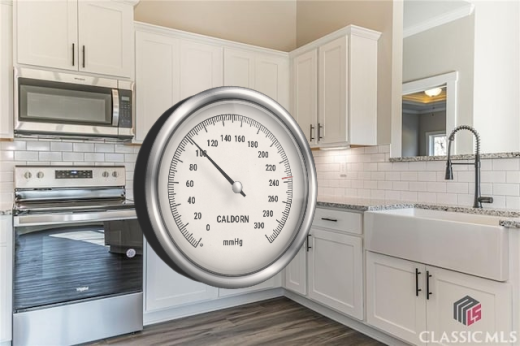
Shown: 100 mmHg
